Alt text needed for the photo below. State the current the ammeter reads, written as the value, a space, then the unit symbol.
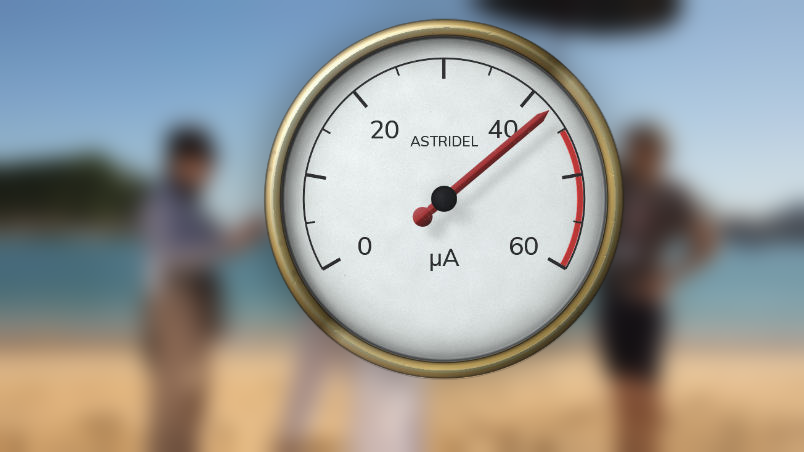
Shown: 42.5 µA
